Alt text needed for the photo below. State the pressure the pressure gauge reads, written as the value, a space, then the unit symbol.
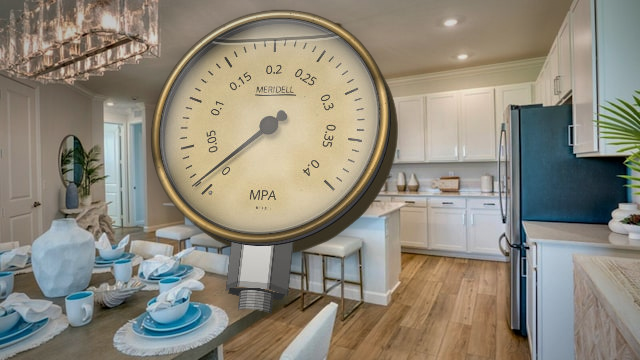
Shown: 0.01 MPa
